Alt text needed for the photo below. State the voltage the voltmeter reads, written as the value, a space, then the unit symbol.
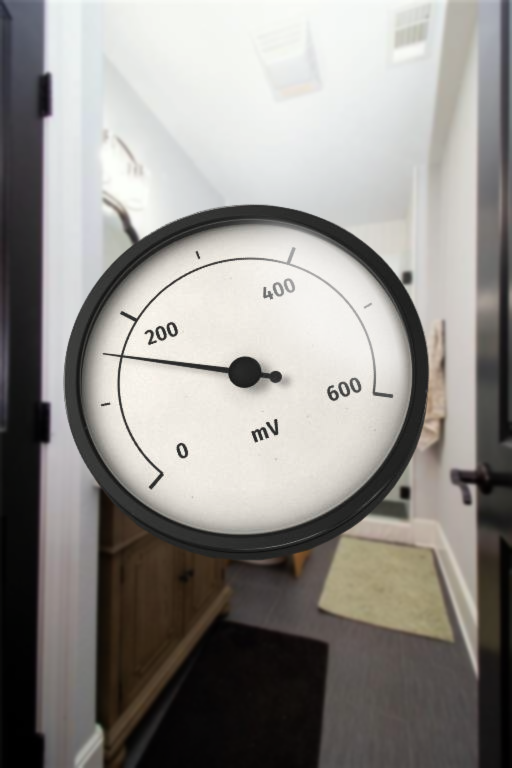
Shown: 150 mV
